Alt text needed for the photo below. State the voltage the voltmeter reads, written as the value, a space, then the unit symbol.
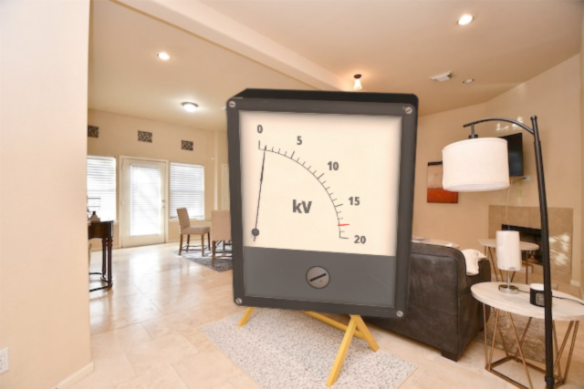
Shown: 1 kV
